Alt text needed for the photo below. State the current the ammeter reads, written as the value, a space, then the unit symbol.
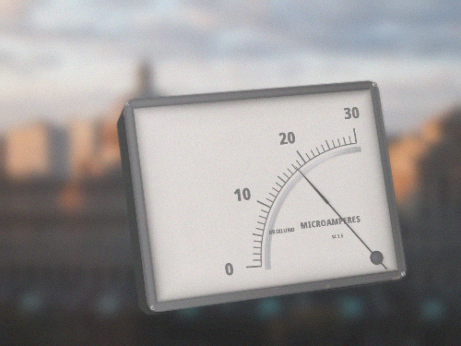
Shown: 18 µA
